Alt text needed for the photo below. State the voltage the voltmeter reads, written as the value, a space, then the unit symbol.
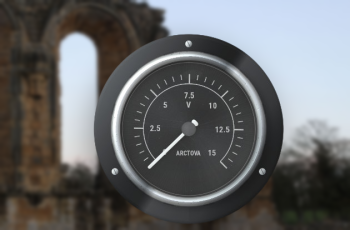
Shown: 0 V
